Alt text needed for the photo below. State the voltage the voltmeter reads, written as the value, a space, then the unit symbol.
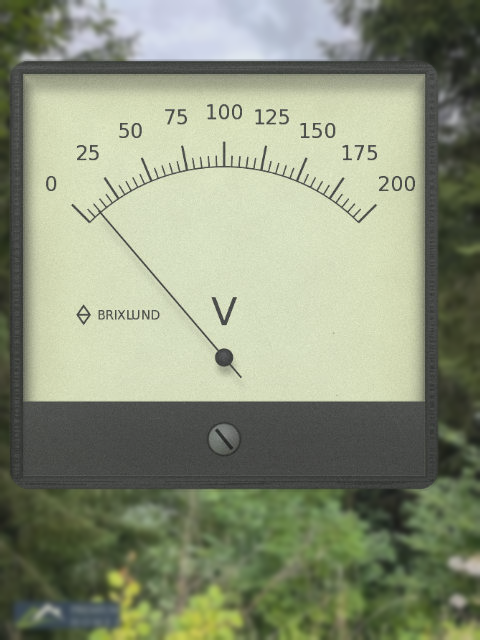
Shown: 10 V
